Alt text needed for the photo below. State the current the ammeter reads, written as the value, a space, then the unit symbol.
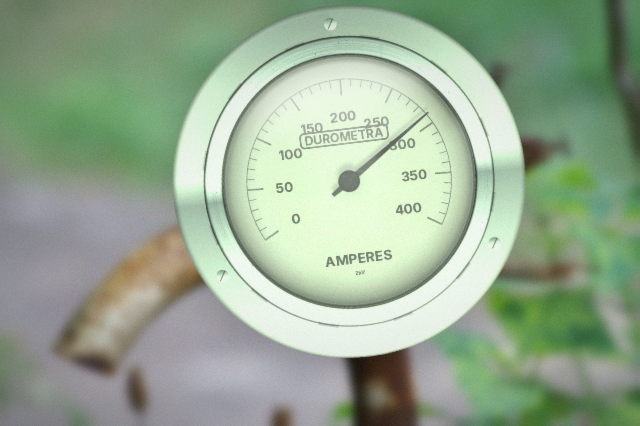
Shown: 290 A
